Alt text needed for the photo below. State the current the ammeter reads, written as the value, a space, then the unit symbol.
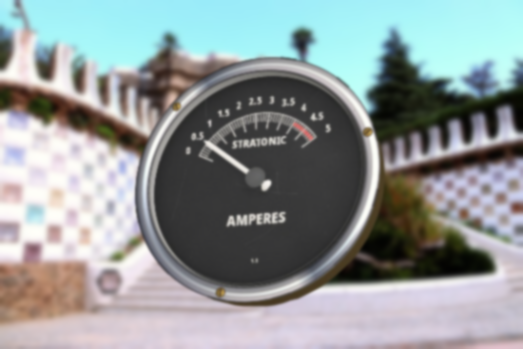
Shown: 0.5 A
